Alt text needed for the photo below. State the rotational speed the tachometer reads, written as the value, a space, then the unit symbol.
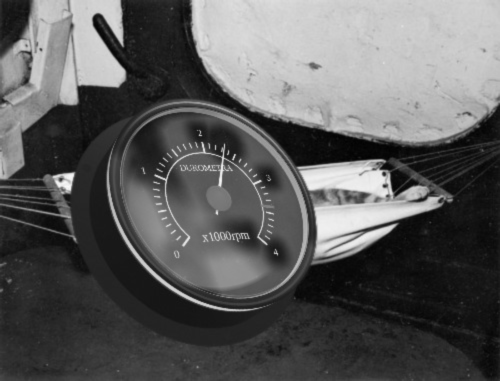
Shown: 2300 rpm
